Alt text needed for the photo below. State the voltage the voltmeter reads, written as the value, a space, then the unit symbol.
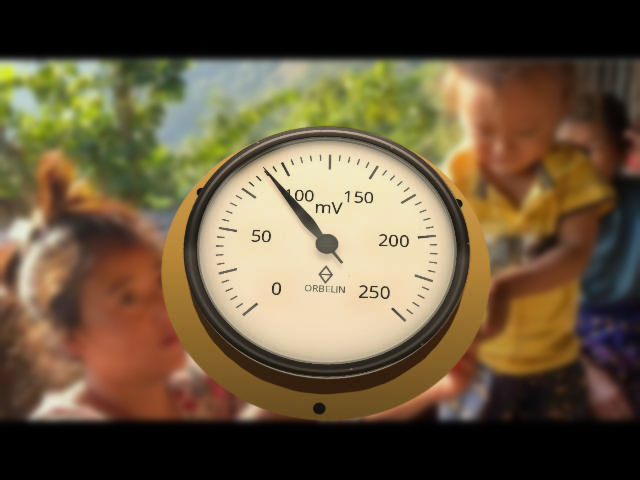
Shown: 90 mV
